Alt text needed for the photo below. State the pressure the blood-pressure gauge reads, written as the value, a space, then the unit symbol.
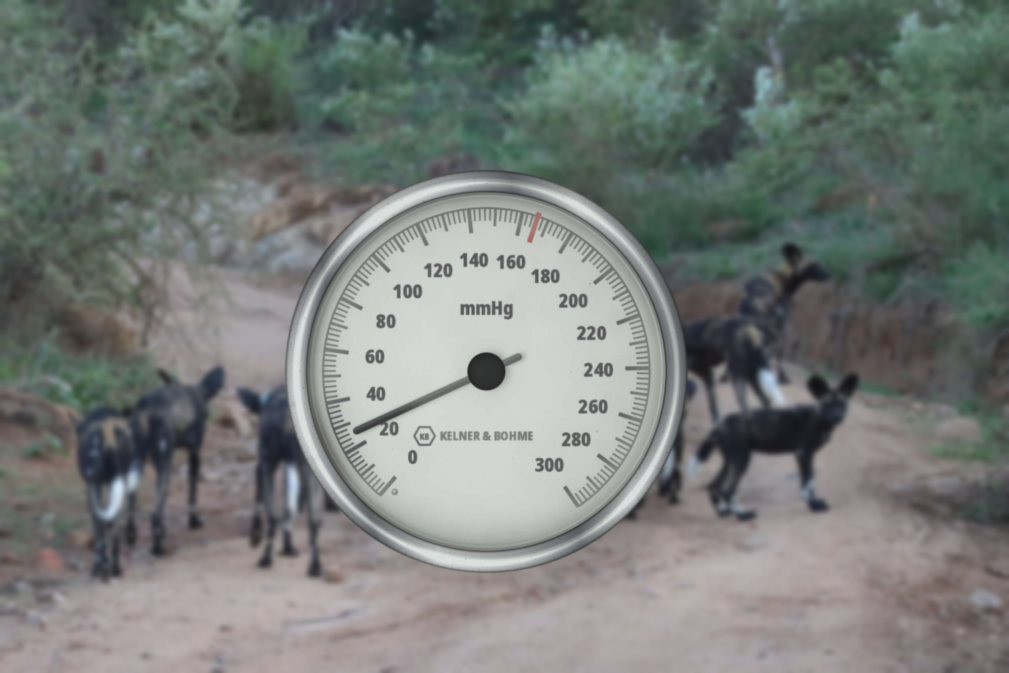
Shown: 26 mmHg
